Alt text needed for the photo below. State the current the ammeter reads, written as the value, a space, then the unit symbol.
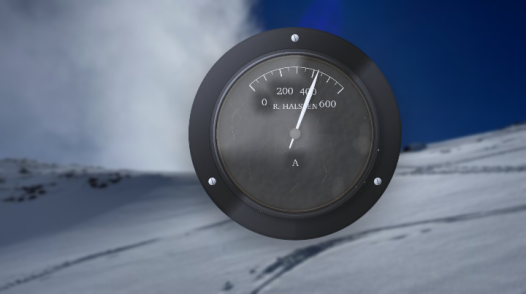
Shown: 425 A
